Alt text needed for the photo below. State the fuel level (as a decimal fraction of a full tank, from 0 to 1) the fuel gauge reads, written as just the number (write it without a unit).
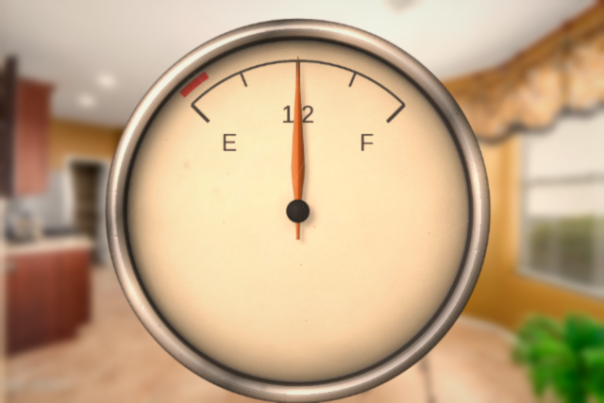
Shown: 0.5
